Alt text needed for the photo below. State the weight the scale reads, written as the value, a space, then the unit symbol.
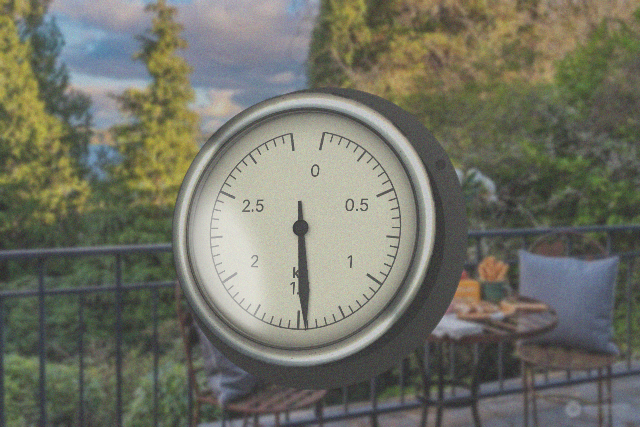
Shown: 1.45 kg
